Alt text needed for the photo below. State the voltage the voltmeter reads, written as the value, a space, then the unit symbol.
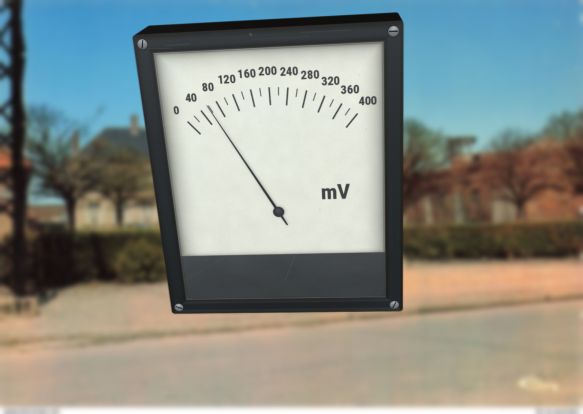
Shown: 60 mV
